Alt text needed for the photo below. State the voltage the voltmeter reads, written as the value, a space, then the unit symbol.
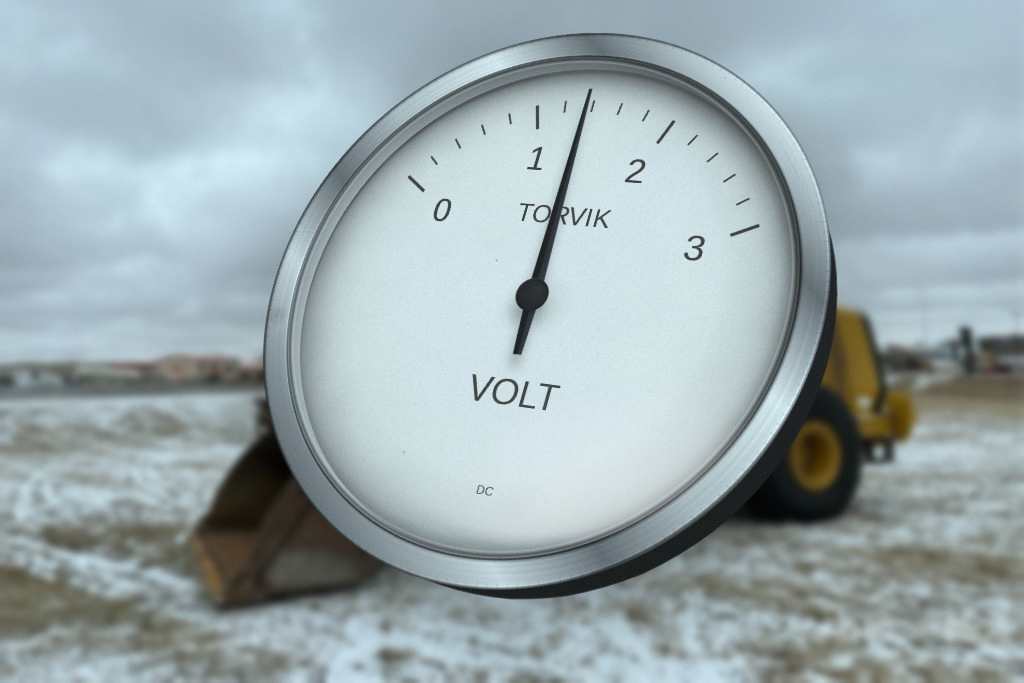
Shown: 1.4 V
